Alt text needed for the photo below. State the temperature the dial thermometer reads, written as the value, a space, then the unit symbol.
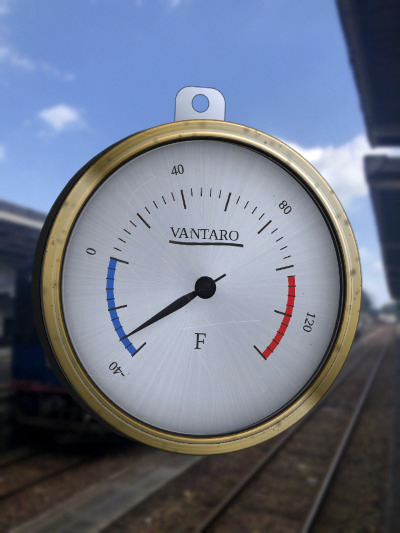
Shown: -32 °F
